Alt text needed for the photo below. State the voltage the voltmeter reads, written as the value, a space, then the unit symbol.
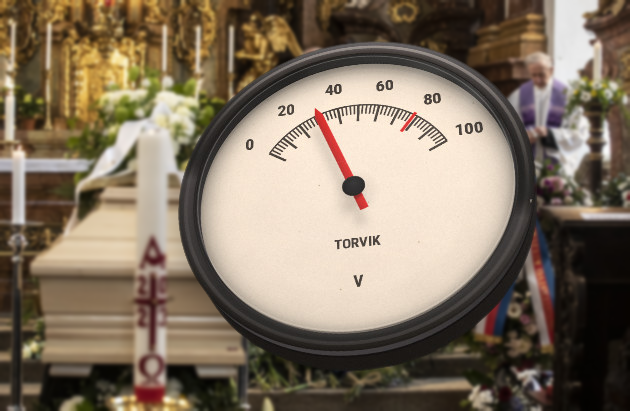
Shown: 30 V
